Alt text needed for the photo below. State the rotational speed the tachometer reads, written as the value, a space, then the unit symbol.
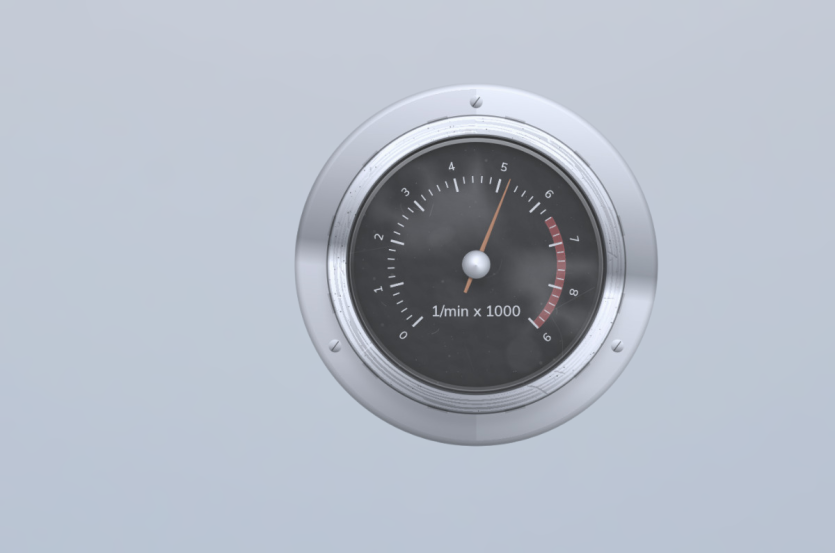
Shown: 5200 rpm
